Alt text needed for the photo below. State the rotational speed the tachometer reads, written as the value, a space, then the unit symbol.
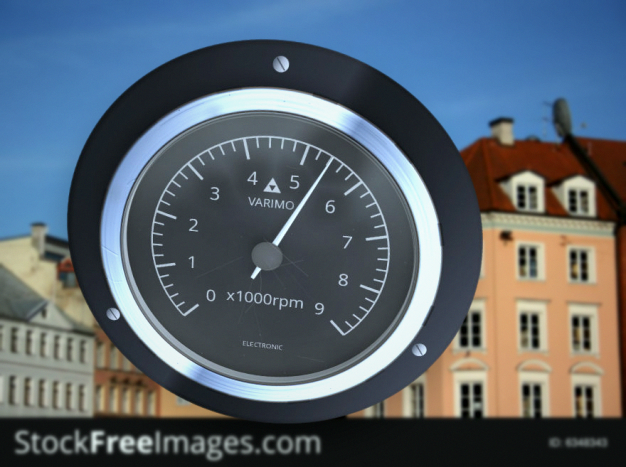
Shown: 5400 rpm
